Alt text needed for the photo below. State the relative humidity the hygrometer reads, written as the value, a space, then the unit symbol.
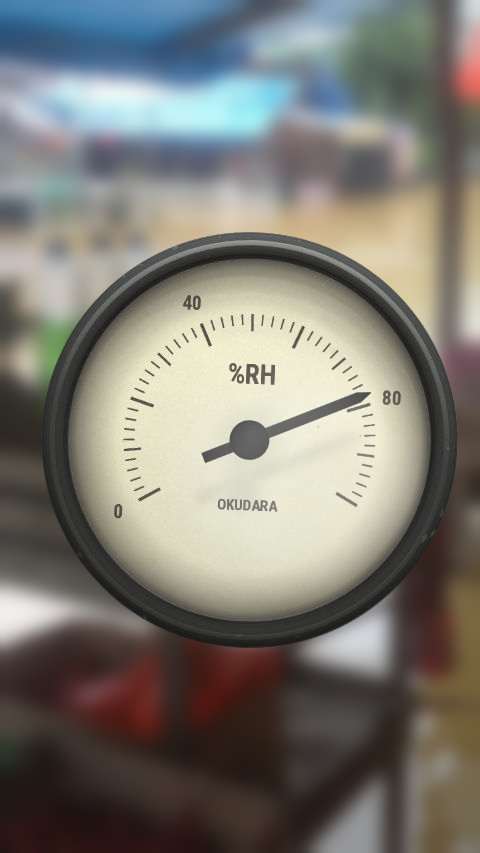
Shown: 78 %
